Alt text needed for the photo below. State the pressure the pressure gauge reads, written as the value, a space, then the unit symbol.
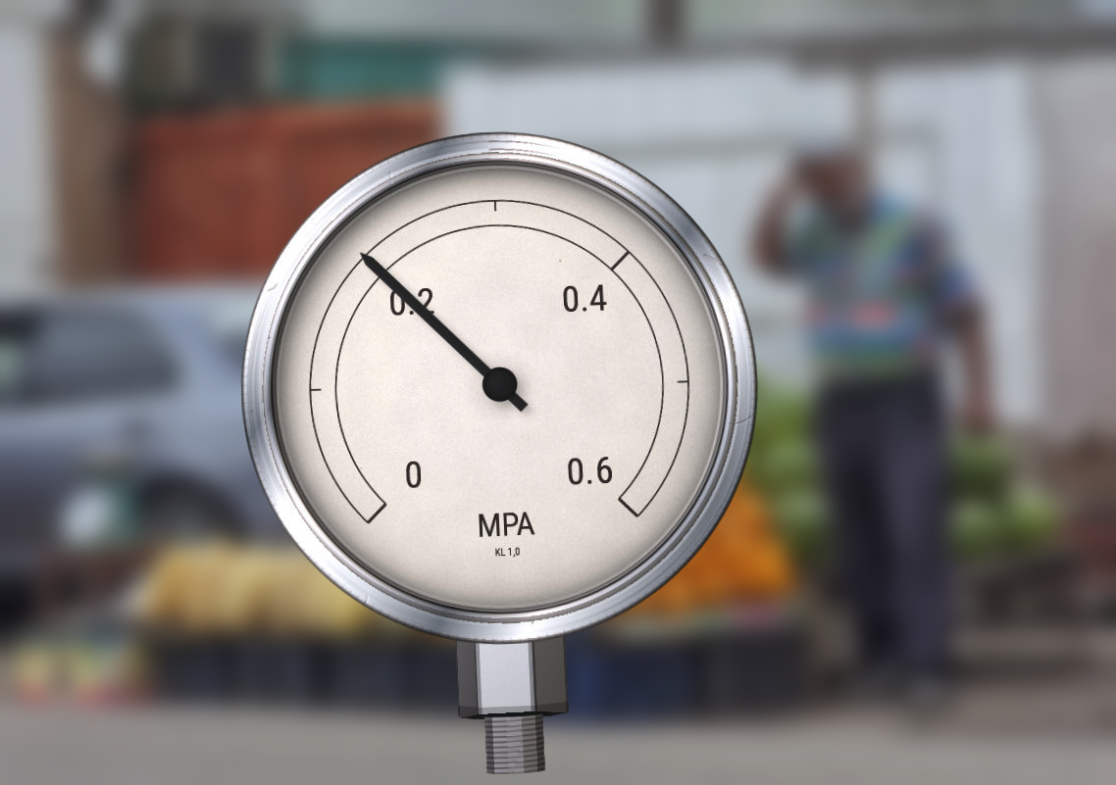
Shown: 0.2 MPa
